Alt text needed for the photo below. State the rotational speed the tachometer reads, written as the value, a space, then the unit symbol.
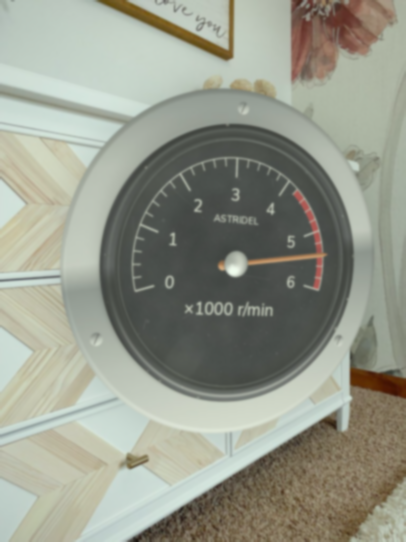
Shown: 5400 rpm
